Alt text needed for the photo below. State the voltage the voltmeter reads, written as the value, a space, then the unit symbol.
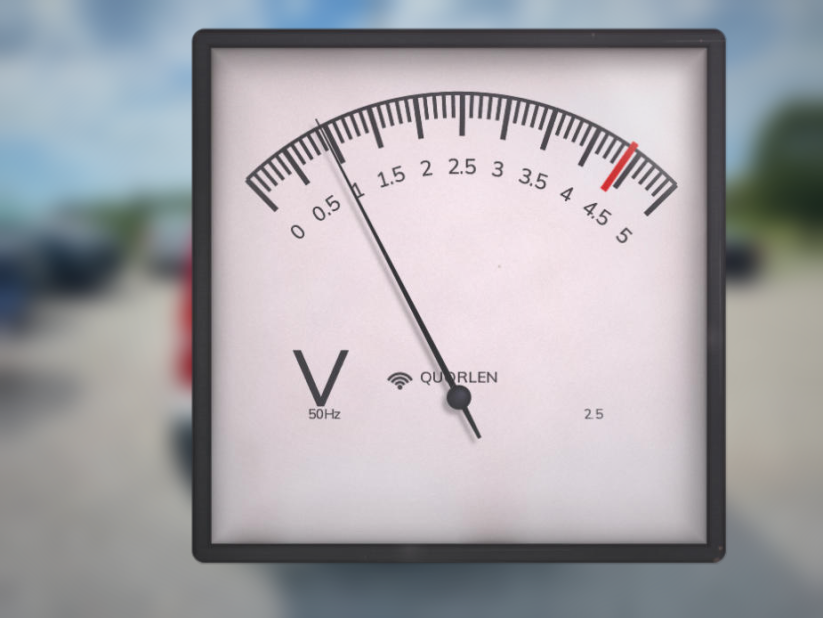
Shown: 0.95 V
